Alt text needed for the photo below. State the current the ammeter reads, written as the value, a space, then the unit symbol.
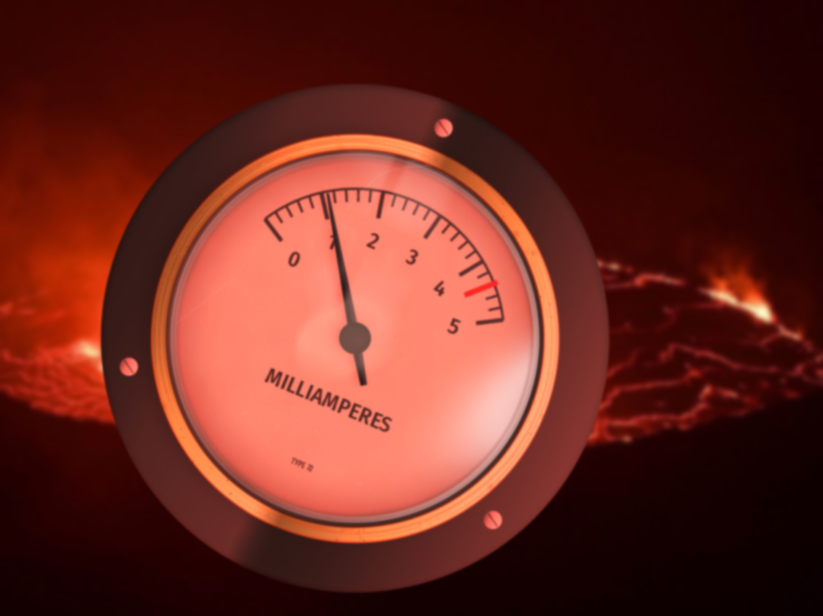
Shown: 1.1 mA
